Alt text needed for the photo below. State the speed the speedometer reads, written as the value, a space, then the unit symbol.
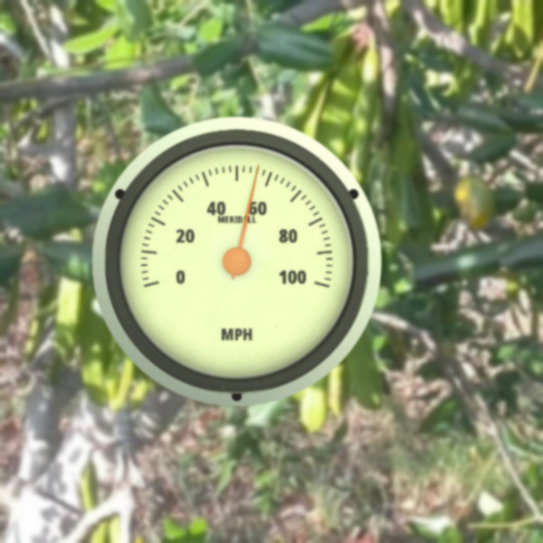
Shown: 56 mph
